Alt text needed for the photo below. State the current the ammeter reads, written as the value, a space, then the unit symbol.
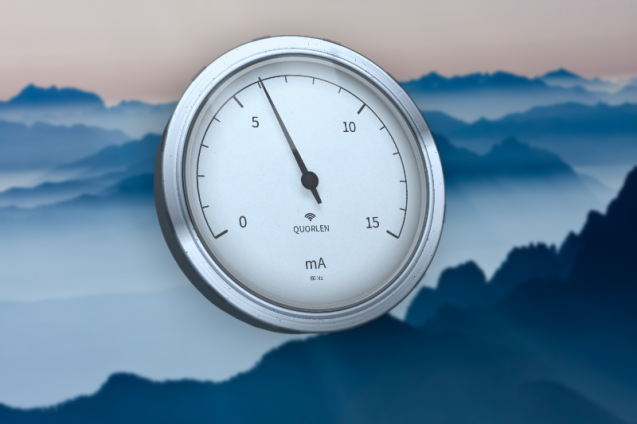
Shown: 6 mA
